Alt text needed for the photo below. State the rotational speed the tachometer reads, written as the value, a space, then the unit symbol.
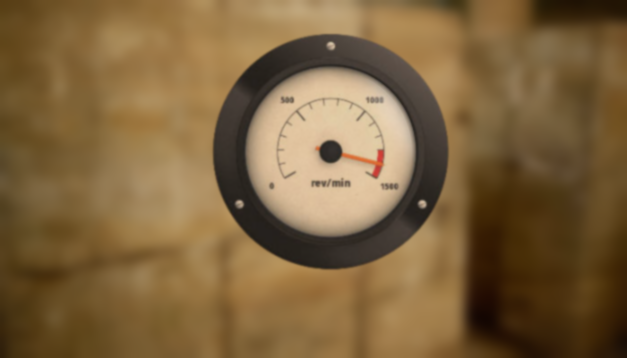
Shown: 1400 rpm
